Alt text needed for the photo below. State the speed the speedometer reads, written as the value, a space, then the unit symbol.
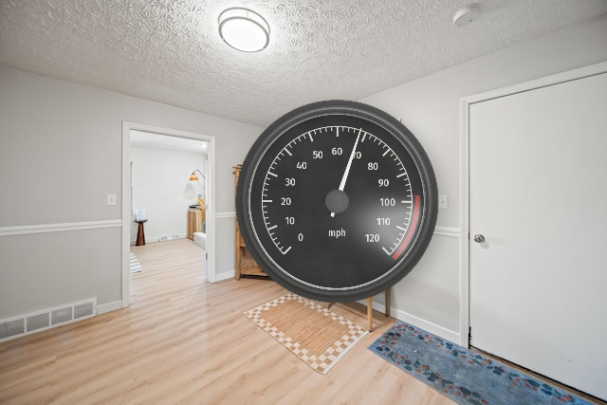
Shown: 68 mph
